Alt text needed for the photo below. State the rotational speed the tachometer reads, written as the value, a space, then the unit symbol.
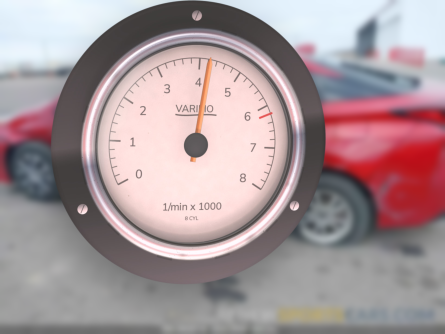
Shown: 4200 rpm
